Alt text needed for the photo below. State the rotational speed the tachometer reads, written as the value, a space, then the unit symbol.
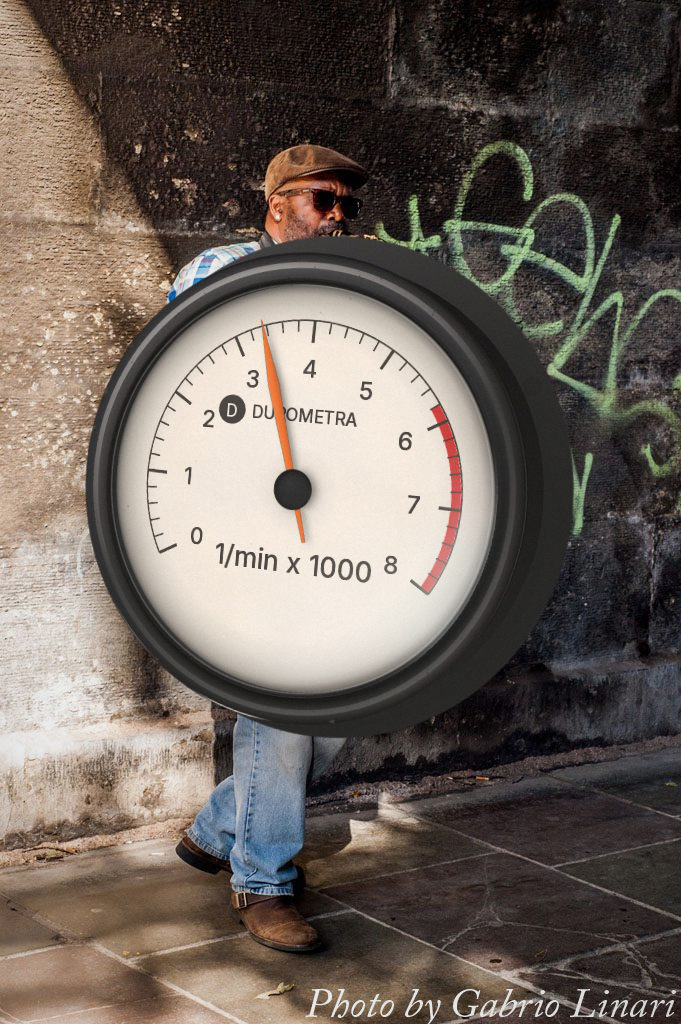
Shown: 3400 rpm
